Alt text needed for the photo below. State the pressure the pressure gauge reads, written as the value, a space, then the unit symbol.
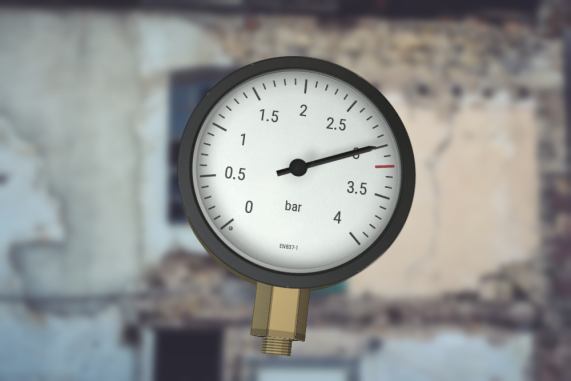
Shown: 3 bar
